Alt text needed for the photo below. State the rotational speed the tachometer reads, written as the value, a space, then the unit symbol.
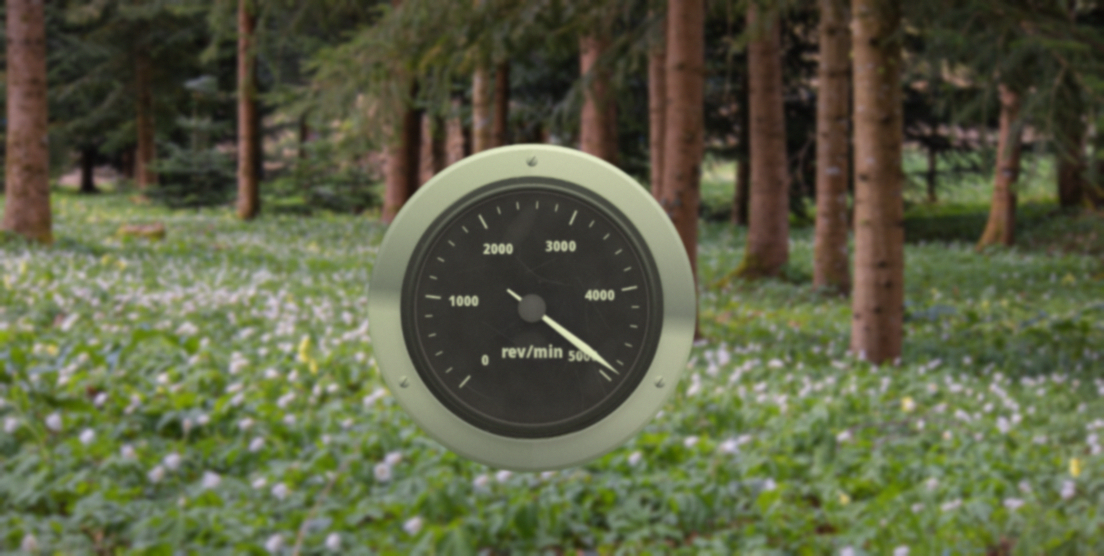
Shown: 4900 rpm
